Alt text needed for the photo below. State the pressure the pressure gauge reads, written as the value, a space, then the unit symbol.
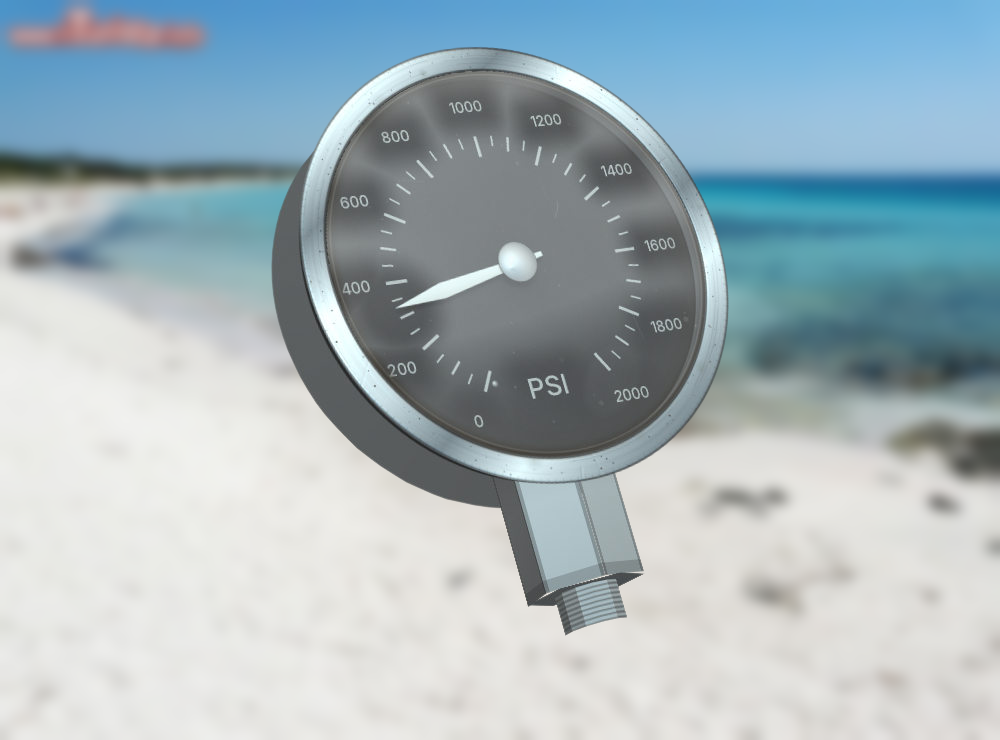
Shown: 325 psi
